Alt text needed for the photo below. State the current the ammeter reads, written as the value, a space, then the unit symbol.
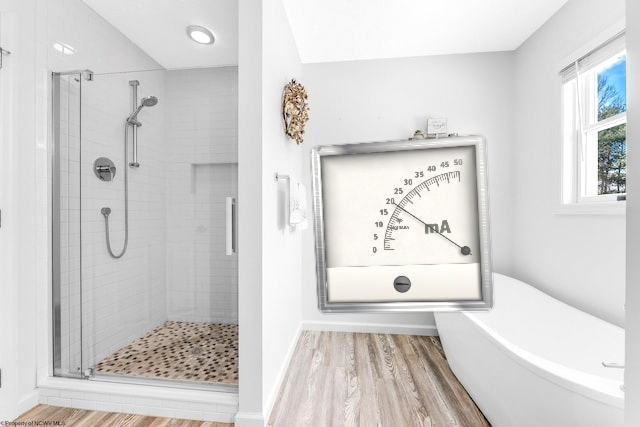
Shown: 20 mA
